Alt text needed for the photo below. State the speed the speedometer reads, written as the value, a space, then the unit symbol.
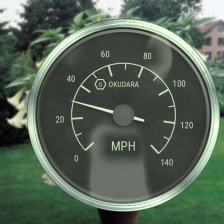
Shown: 30 mph
